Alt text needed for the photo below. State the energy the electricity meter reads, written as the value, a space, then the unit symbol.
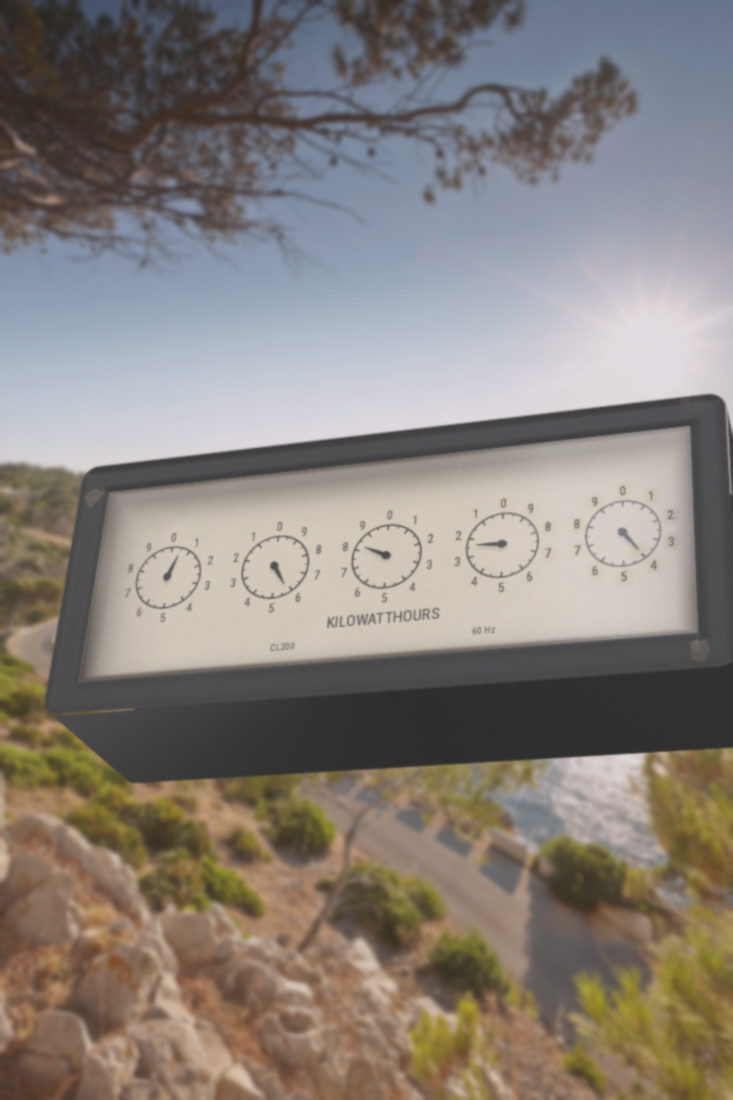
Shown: 5824 kWh
